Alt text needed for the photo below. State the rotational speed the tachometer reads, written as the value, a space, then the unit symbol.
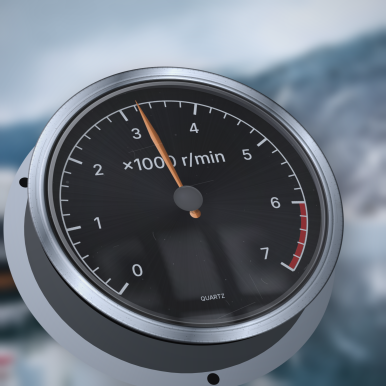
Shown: 3200 rpm
